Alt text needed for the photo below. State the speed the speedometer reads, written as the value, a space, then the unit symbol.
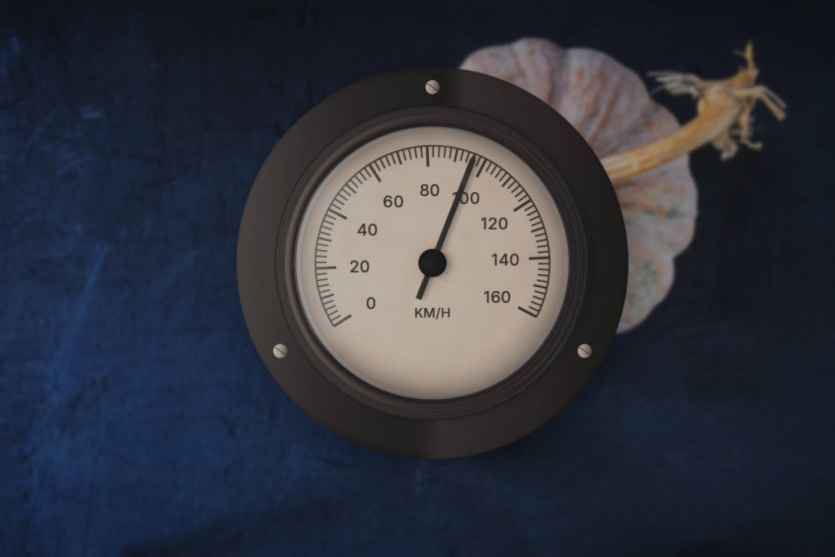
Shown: 96 km/h
